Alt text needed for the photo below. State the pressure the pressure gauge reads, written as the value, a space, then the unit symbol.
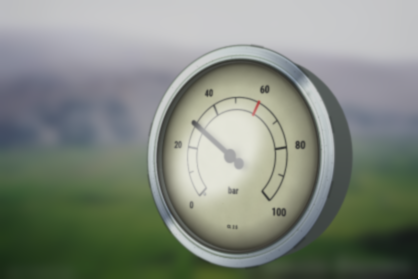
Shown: 30 bar
